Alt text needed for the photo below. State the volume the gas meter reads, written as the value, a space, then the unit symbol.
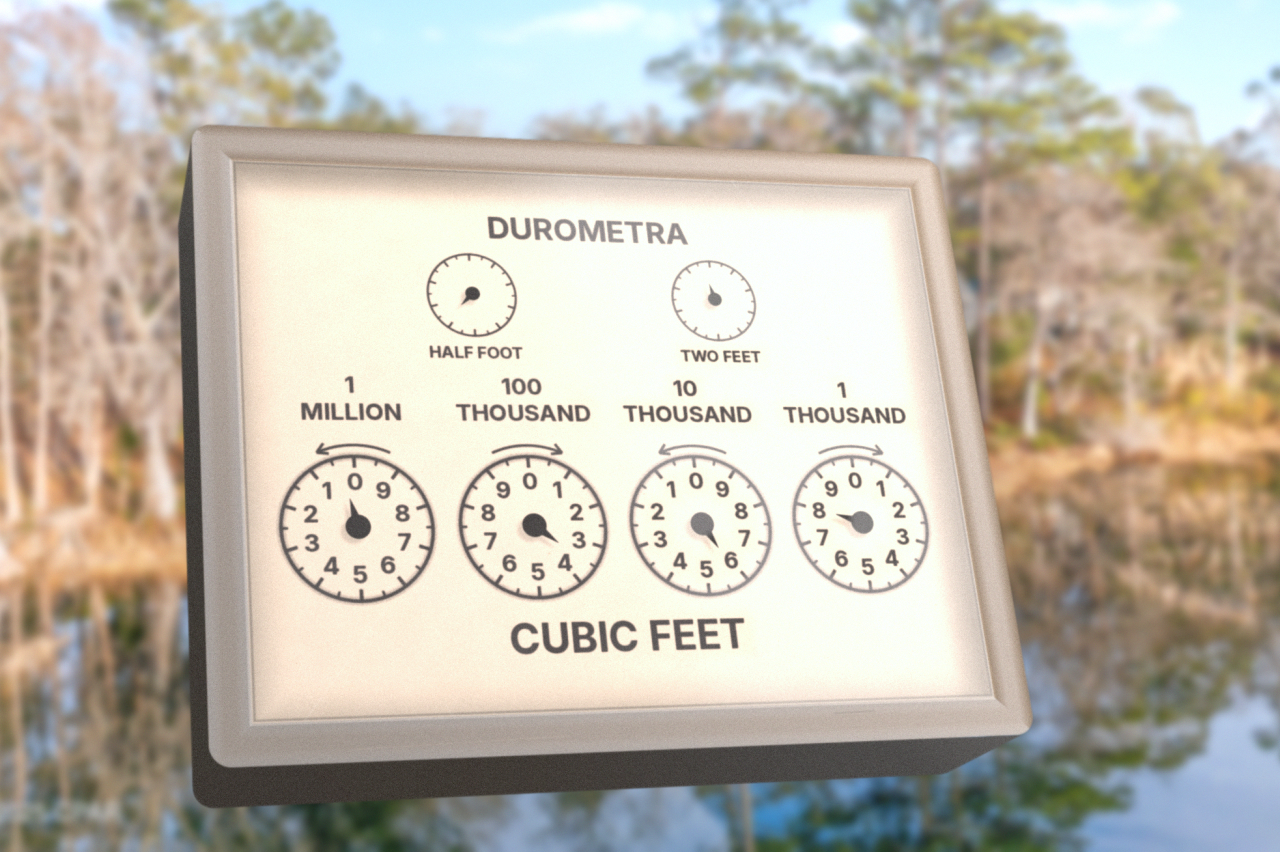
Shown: 35800 ft³
